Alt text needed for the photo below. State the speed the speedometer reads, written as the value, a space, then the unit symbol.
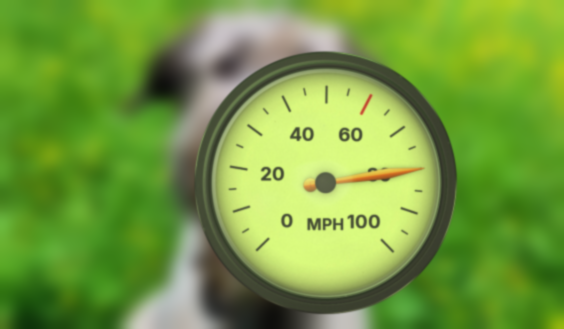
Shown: 80 mph
